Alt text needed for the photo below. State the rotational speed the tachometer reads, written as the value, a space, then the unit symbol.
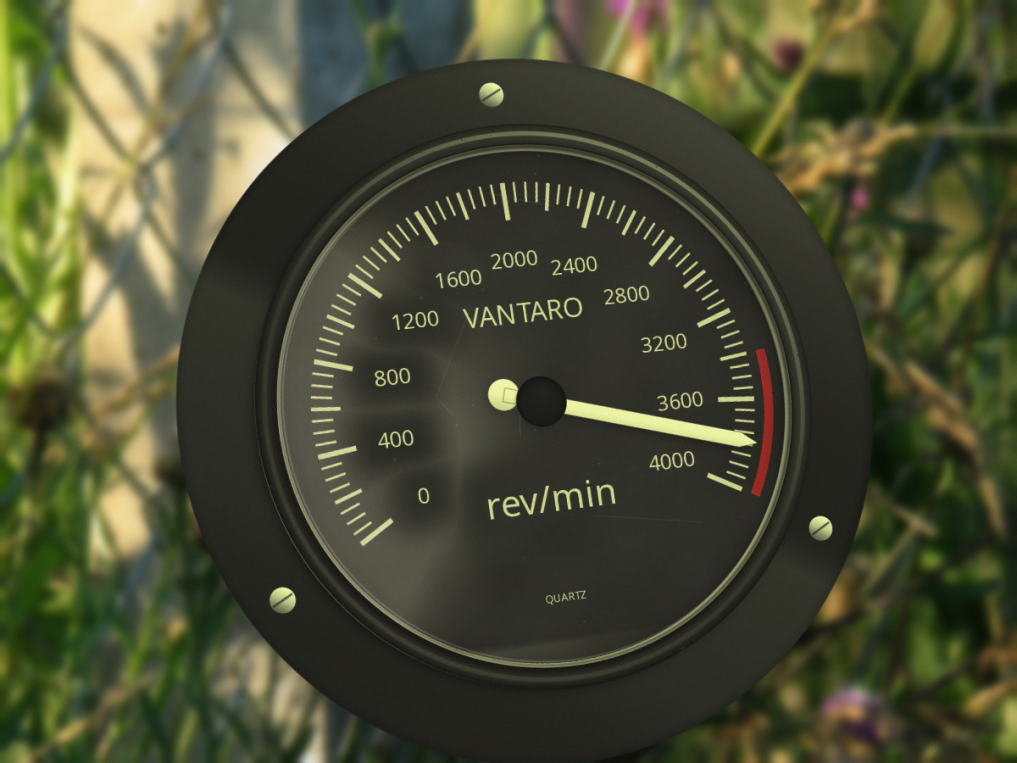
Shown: 3800 rpm
